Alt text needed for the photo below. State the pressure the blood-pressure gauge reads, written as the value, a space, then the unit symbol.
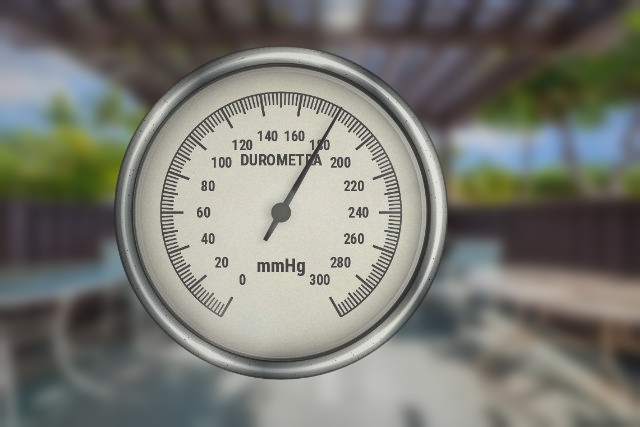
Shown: 180 mmHg
